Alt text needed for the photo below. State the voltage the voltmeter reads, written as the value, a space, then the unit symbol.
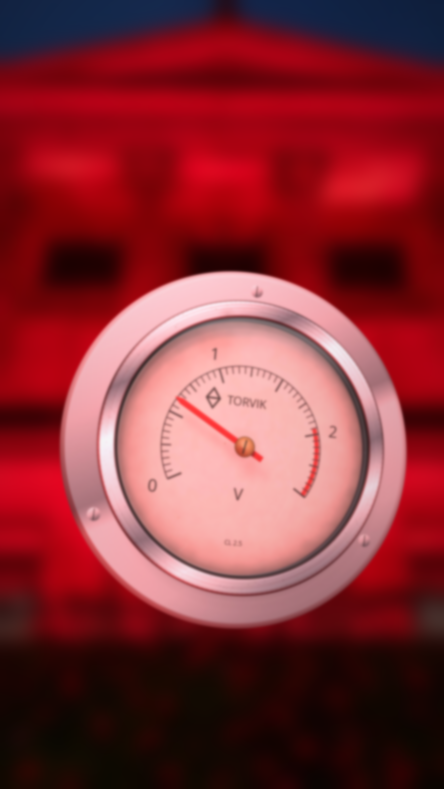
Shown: 0.6 V
